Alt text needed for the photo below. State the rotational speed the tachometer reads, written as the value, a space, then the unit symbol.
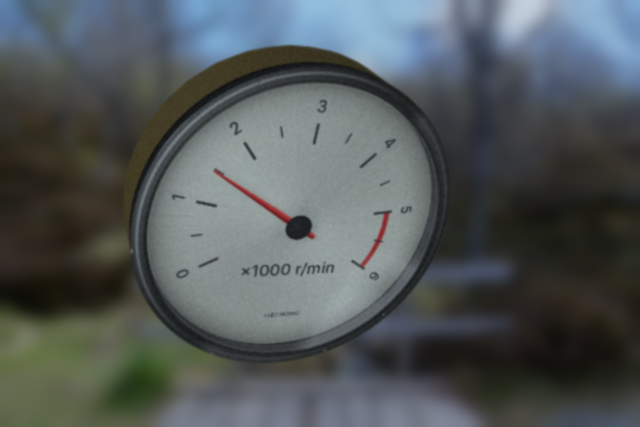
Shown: 1500 rpm
